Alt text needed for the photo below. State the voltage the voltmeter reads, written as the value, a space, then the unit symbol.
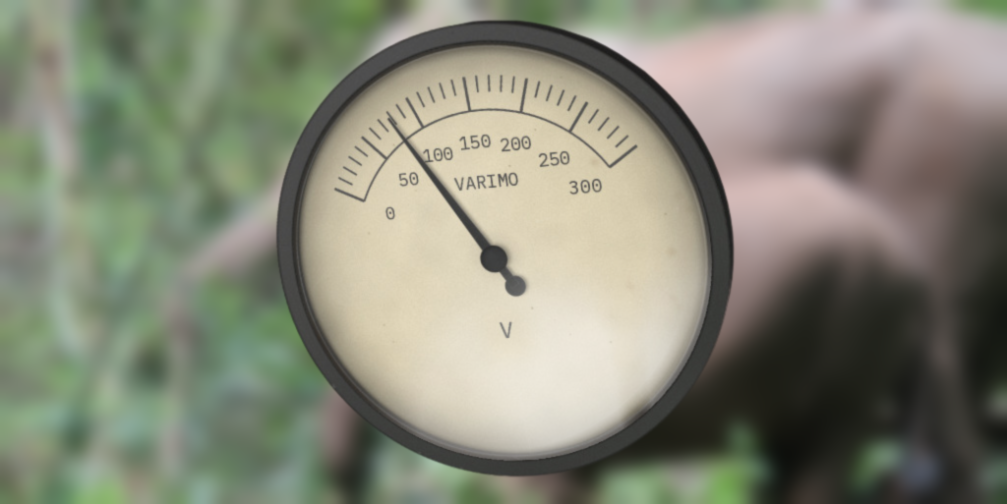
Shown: 80 V
